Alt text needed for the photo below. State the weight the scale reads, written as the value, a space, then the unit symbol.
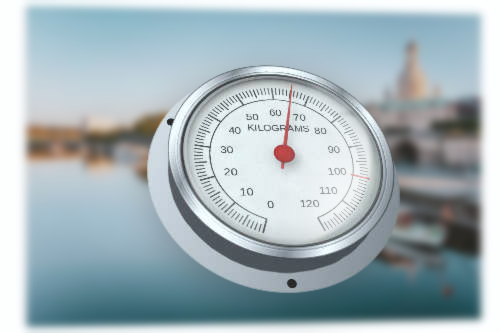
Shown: 65 kg
